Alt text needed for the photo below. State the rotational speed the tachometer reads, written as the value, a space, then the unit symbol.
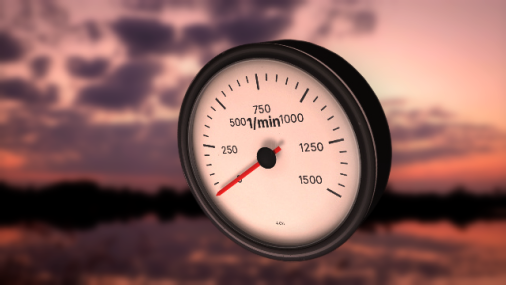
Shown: 0 rpm
